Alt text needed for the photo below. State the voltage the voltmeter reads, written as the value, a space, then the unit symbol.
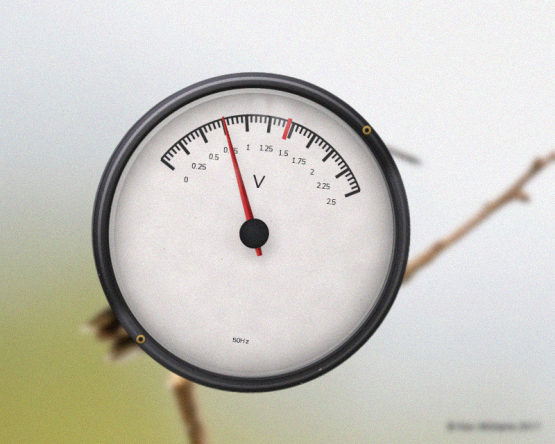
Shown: 0.75 V
